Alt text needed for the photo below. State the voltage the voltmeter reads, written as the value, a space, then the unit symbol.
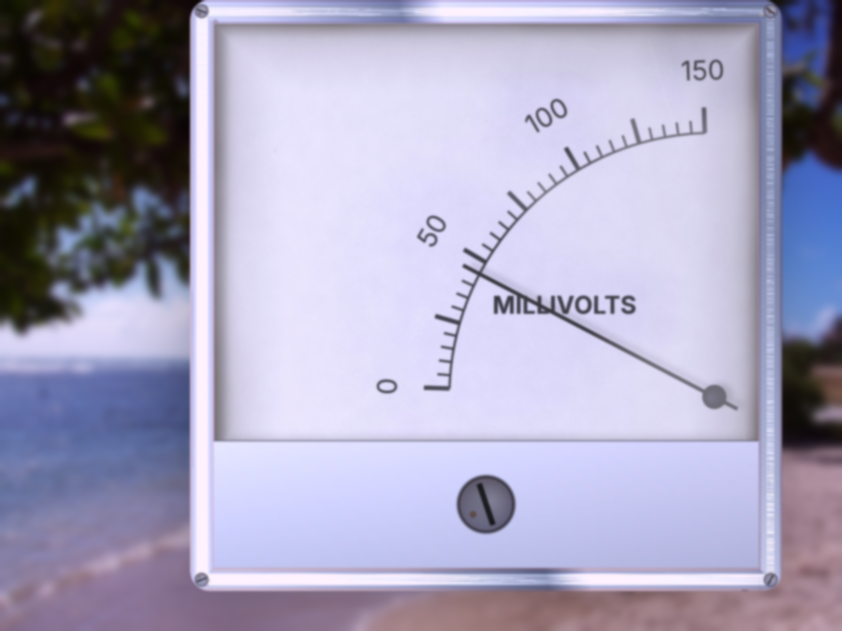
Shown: 45 mV
